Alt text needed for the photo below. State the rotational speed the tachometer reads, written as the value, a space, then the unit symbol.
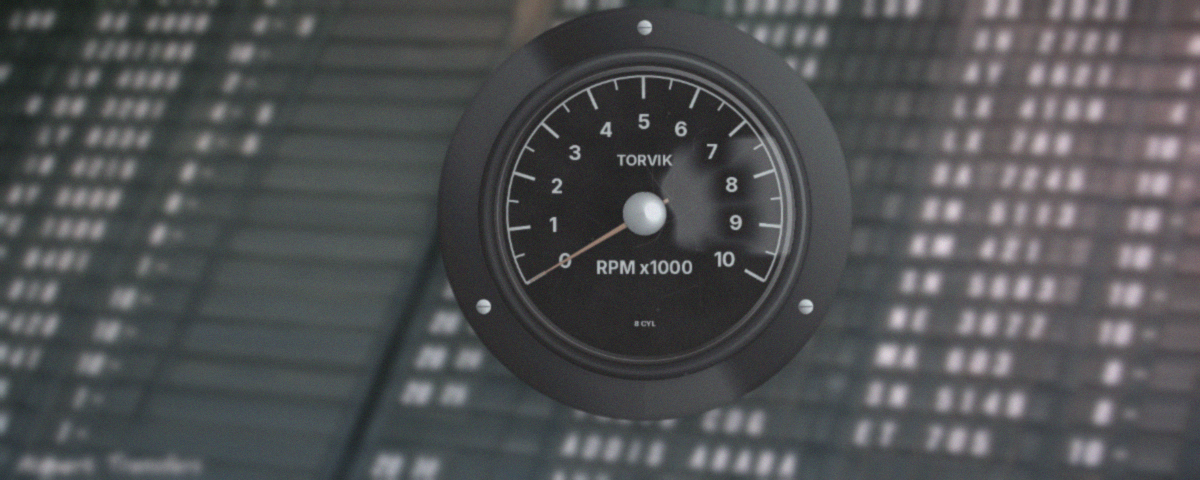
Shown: 0 rpm
